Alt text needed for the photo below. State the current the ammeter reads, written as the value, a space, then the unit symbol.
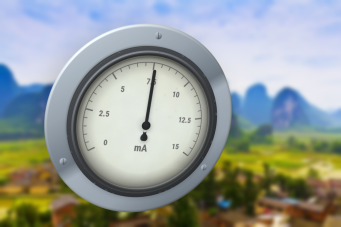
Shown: 7.5 mA
